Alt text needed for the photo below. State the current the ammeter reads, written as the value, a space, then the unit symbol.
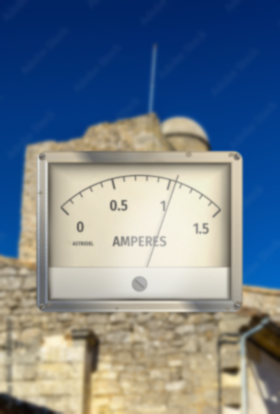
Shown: 1.05 A
